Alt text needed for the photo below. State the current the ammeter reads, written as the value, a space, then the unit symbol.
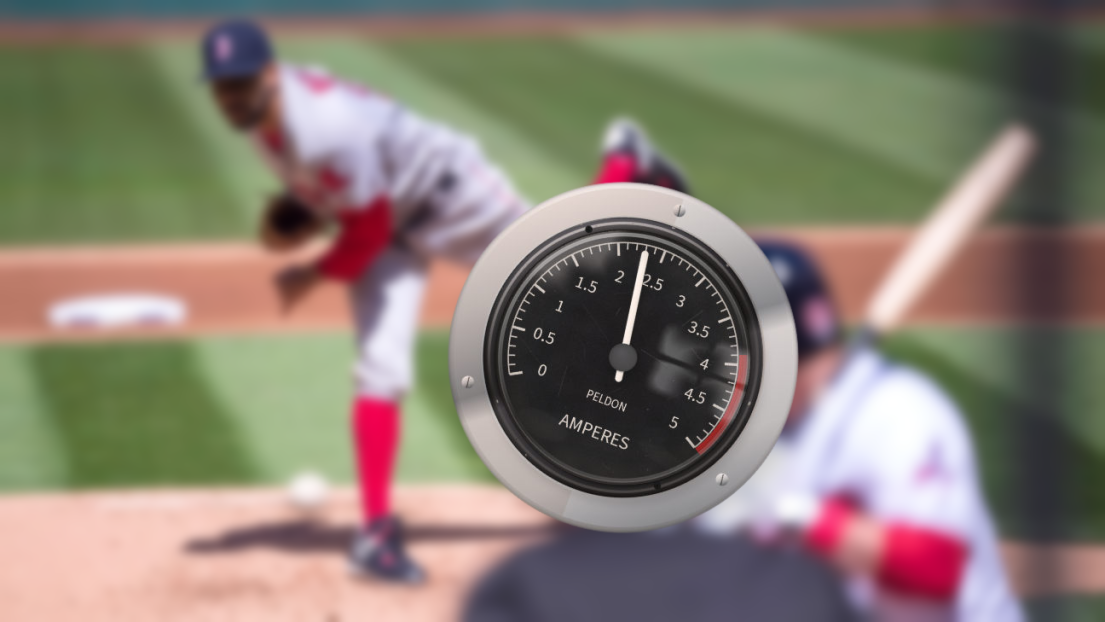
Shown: 2.3 A
